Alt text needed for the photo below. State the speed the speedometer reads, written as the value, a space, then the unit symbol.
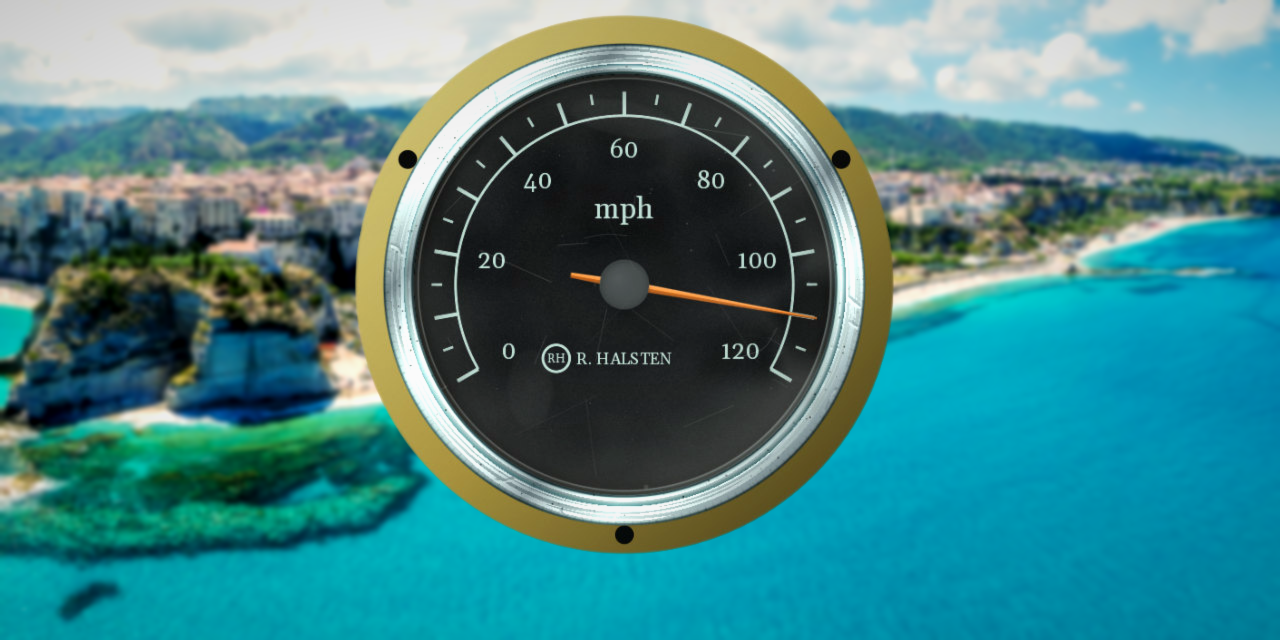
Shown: 110 mph
